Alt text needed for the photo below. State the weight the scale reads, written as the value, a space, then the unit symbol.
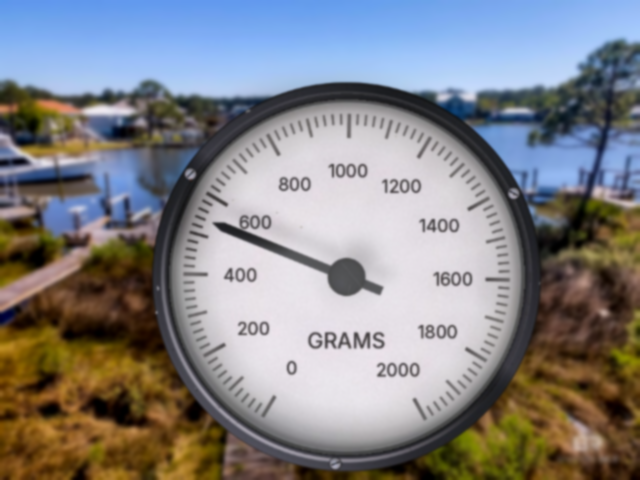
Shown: 540 g
